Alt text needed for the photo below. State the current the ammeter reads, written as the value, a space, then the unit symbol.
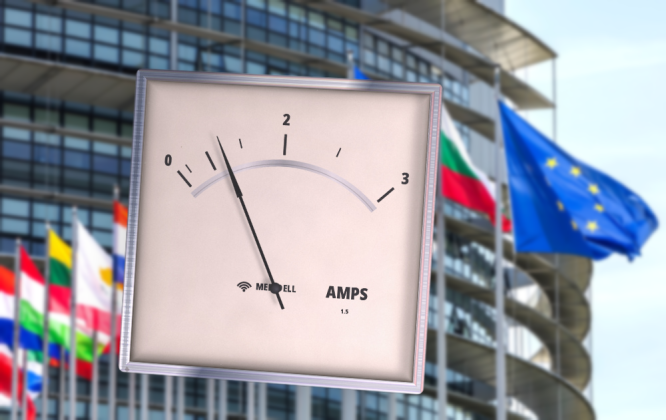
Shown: 1.25 A
